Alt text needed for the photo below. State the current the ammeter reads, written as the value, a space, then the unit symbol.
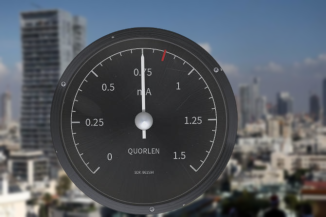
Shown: 0.75 mA
